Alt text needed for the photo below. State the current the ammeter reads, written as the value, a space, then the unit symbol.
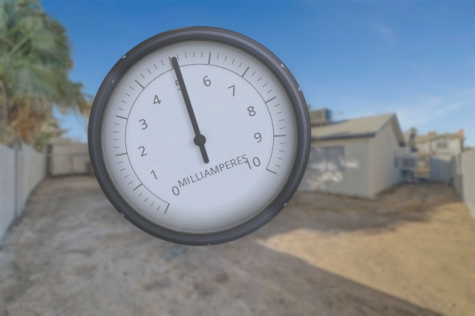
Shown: 5.1 mA
